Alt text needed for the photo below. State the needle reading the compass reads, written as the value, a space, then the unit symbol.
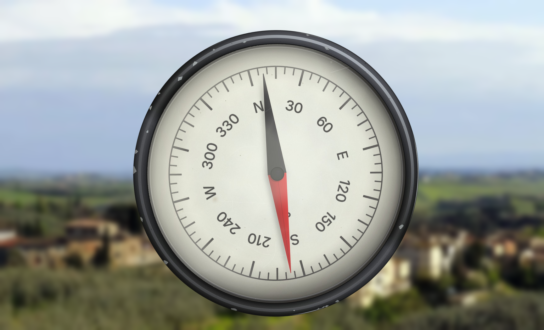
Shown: 187.5 °
